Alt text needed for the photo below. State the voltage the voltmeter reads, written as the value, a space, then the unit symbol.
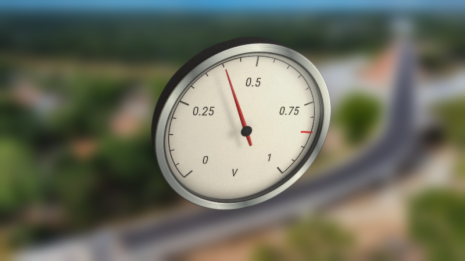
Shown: 0.4 V
